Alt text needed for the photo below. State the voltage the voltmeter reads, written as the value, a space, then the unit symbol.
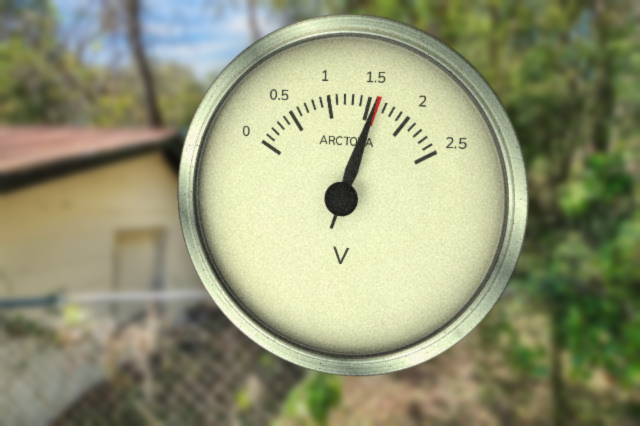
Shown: 1.6 V
